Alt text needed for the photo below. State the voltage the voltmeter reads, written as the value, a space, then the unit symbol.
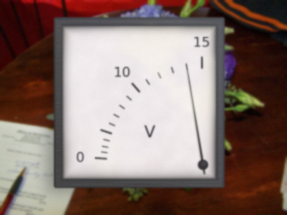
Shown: 14 V
